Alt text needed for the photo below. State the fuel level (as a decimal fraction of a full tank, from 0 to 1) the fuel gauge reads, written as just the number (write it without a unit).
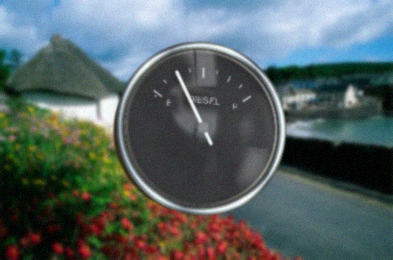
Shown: 0.25
